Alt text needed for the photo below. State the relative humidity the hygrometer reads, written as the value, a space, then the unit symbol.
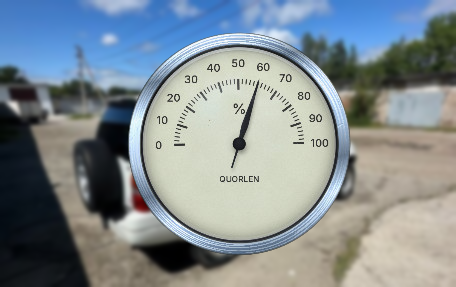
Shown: 60 %
